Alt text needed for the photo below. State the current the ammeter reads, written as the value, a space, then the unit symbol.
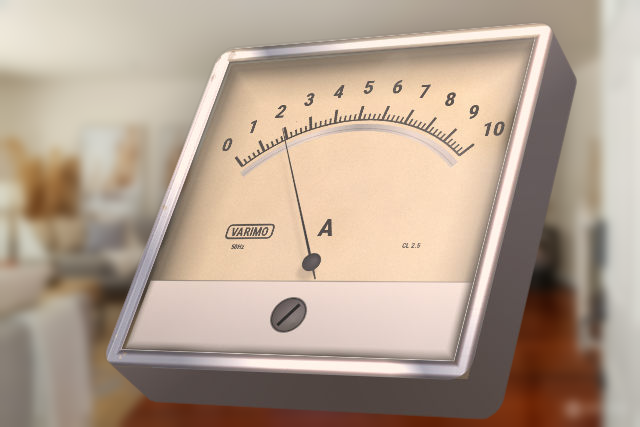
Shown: 2 A
